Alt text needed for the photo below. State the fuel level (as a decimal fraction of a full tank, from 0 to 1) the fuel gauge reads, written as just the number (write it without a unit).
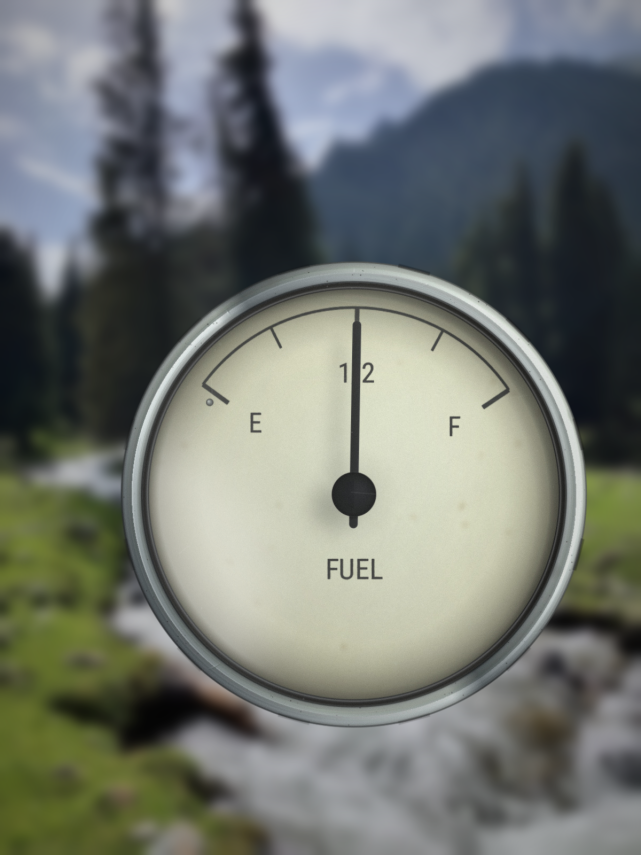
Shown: 0.5
